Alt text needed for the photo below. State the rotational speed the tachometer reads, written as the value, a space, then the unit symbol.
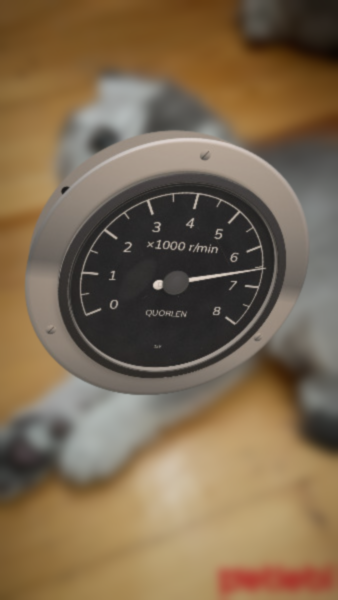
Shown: 6500 rpm
